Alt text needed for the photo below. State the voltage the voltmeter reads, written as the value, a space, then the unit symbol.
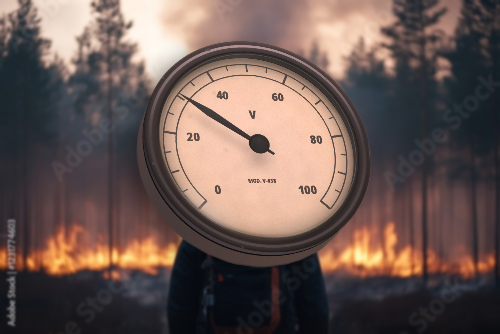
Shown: 30 V
